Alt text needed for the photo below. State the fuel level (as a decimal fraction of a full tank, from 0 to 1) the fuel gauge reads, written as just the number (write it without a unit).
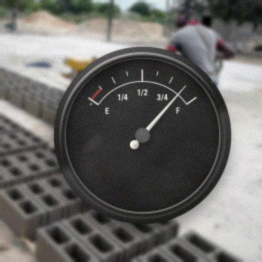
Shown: 0.875
